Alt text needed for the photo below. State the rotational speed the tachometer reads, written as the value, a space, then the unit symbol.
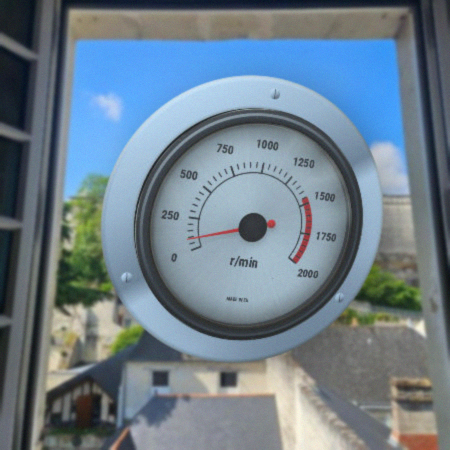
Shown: 100 rpm
